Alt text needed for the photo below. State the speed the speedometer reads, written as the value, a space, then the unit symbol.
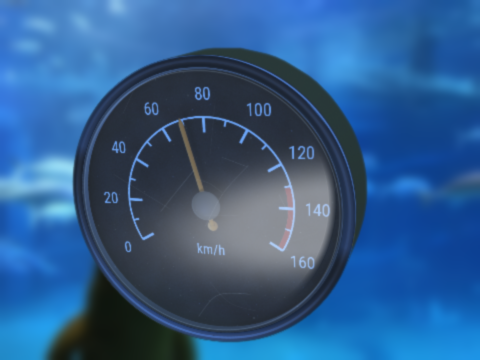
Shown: 70 km/h
